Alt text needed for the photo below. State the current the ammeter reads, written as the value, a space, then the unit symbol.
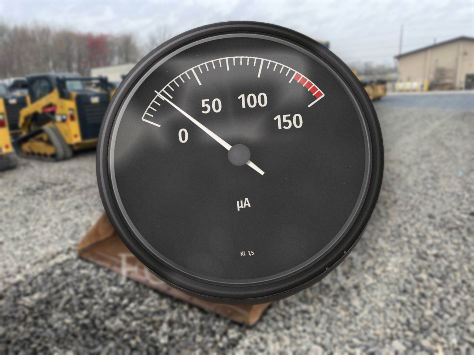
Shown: 20 µA
